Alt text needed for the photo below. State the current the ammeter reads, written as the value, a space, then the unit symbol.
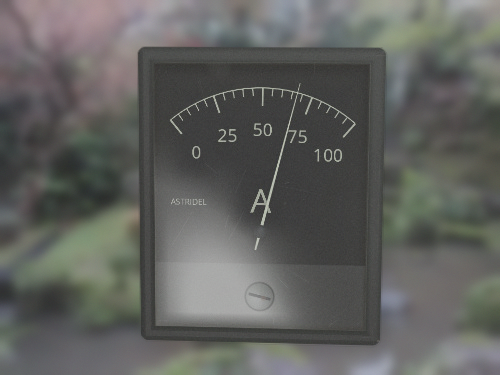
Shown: 67.5 A
